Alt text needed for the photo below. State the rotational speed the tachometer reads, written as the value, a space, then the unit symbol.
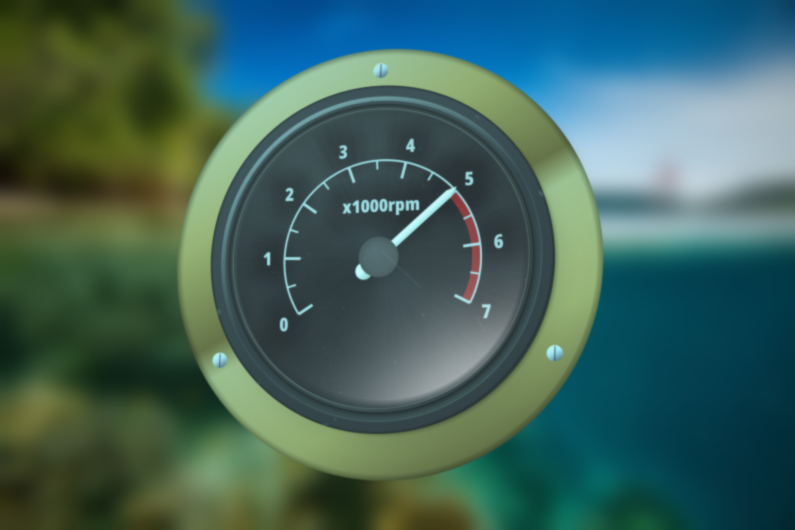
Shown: 5000 rpm
